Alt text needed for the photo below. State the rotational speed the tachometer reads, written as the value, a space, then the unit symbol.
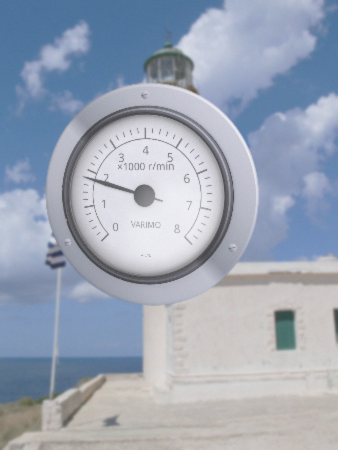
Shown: 1800 rpm
